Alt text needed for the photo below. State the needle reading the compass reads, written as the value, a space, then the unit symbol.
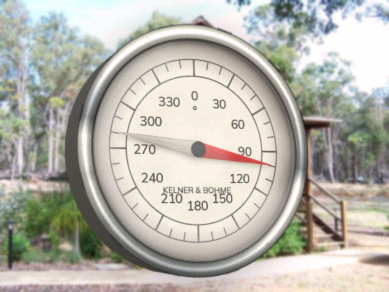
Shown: 100 °
